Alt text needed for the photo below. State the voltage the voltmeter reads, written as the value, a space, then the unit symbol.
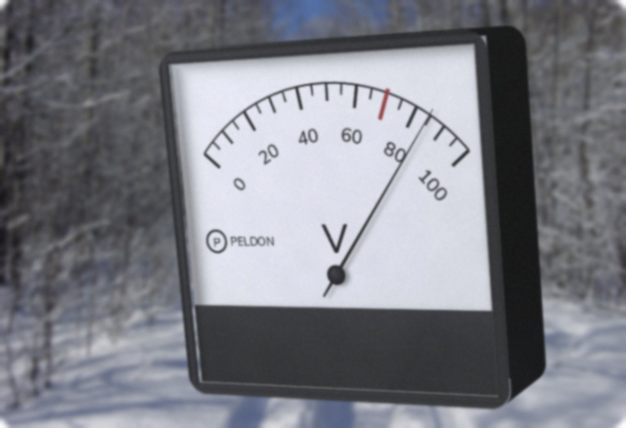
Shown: 85 V
